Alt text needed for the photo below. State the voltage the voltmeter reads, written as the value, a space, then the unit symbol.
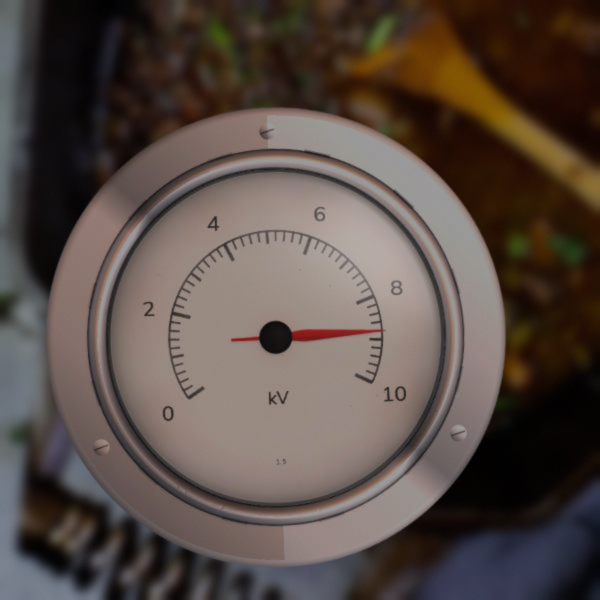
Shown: 8.8 kV
